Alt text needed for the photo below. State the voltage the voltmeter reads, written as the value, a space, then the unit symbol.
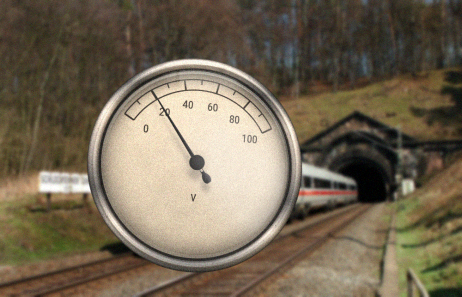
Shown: 20 V
